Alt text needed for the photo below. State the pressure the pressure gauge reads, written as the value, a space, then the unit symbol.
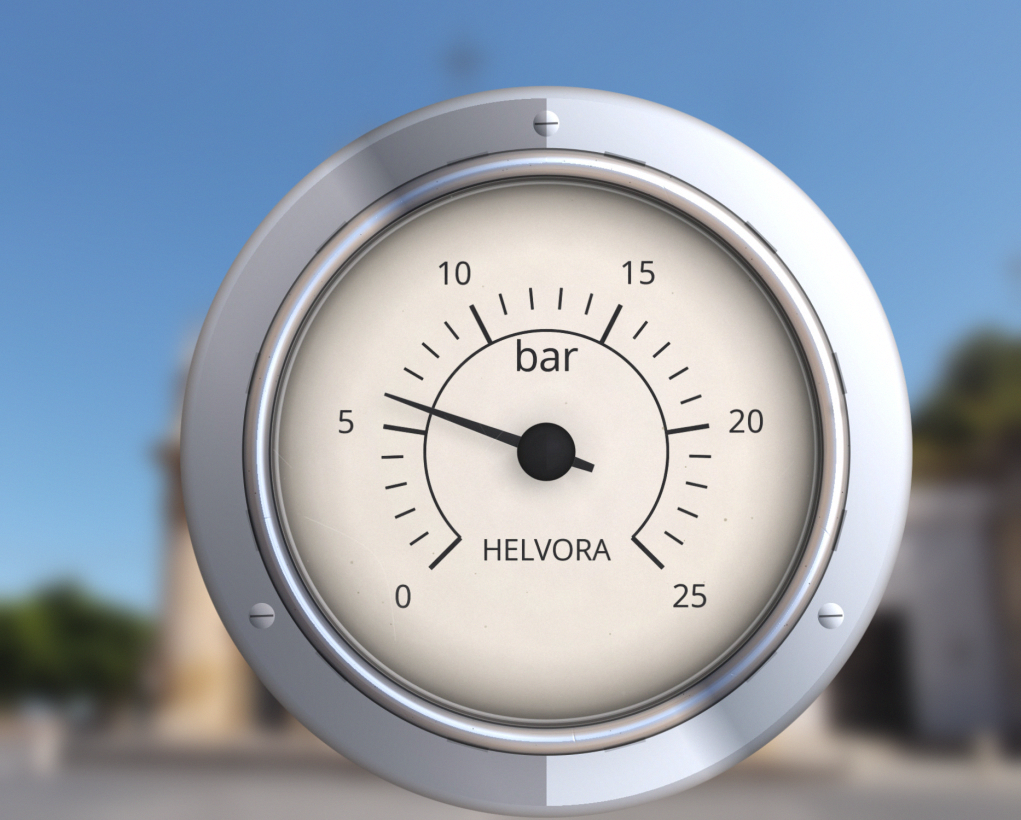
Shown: 6 bar
